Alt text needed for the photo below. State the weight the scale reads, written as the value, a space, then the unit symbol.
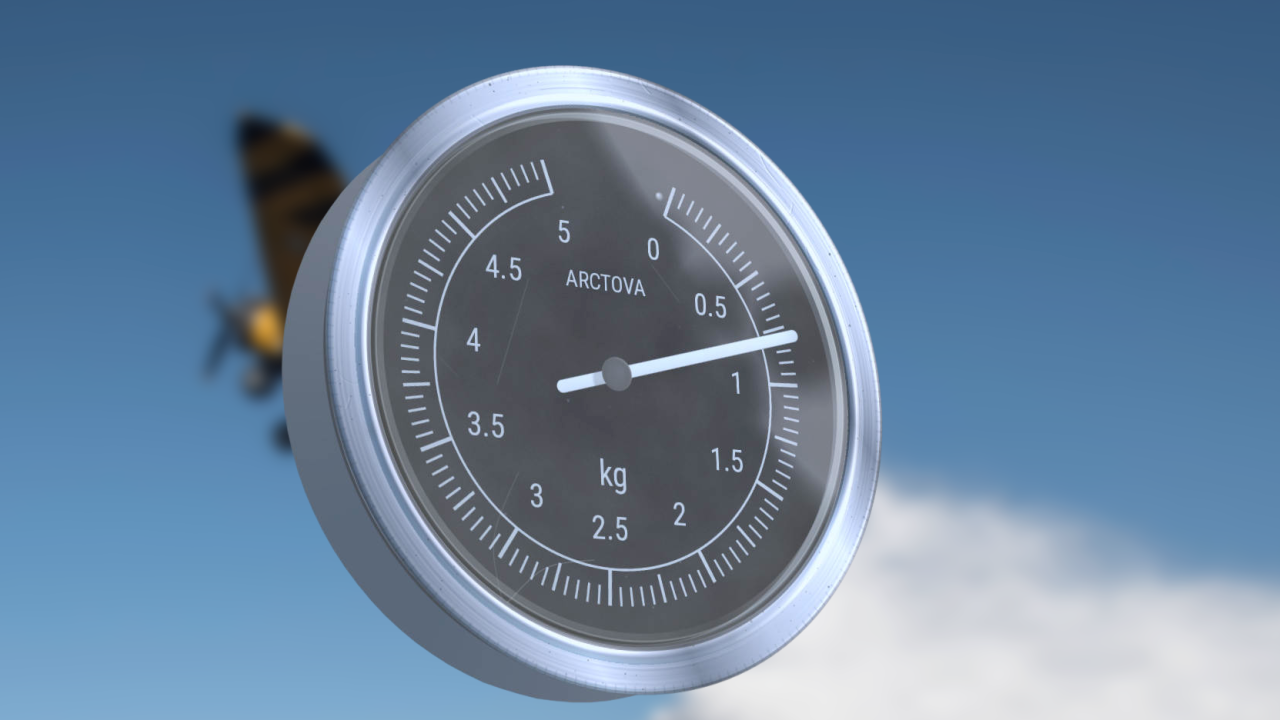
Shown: 0.8 kg
